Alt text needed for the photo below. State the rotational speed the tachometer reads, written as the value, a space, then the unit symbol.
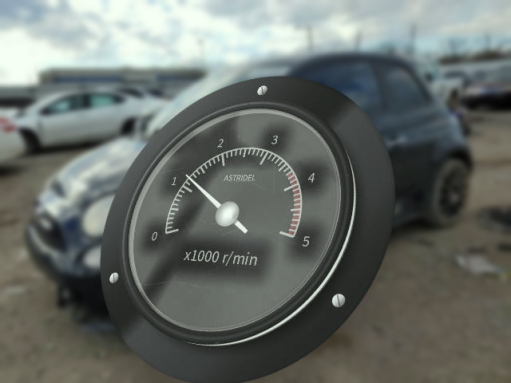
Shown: 1200 rpm
